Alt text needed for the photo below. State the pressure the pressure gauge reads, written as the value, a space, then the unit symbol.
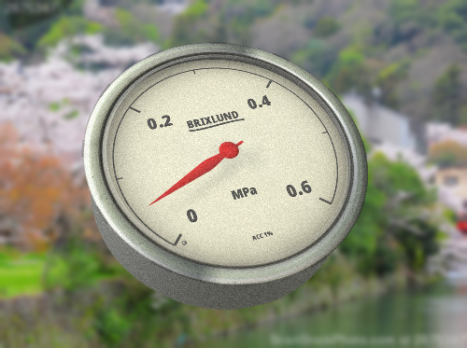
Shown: 0.05 MPa
